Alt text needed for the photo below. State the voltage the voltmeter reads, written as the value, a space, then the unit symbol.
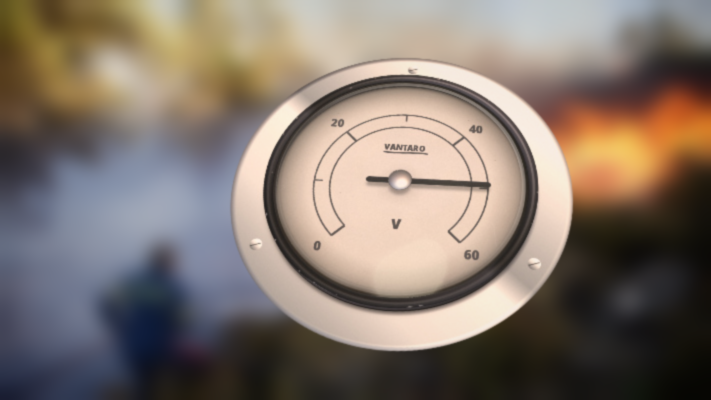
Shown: 50 V
